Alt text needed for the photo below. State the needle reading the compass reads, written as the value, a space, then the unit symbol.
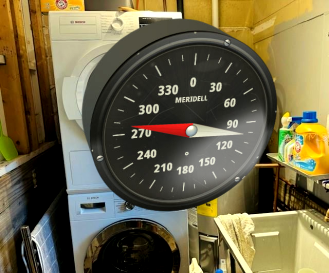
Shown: 280 °
